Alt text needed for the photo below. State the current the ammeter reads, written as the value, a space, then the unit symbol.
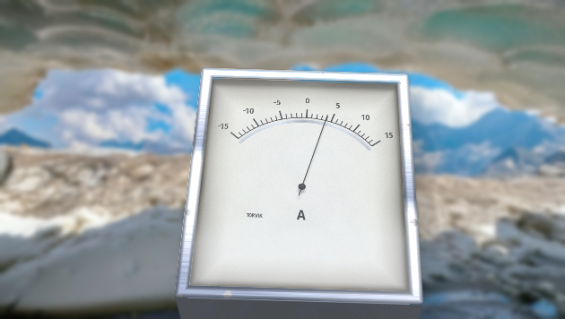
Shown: 4 A
